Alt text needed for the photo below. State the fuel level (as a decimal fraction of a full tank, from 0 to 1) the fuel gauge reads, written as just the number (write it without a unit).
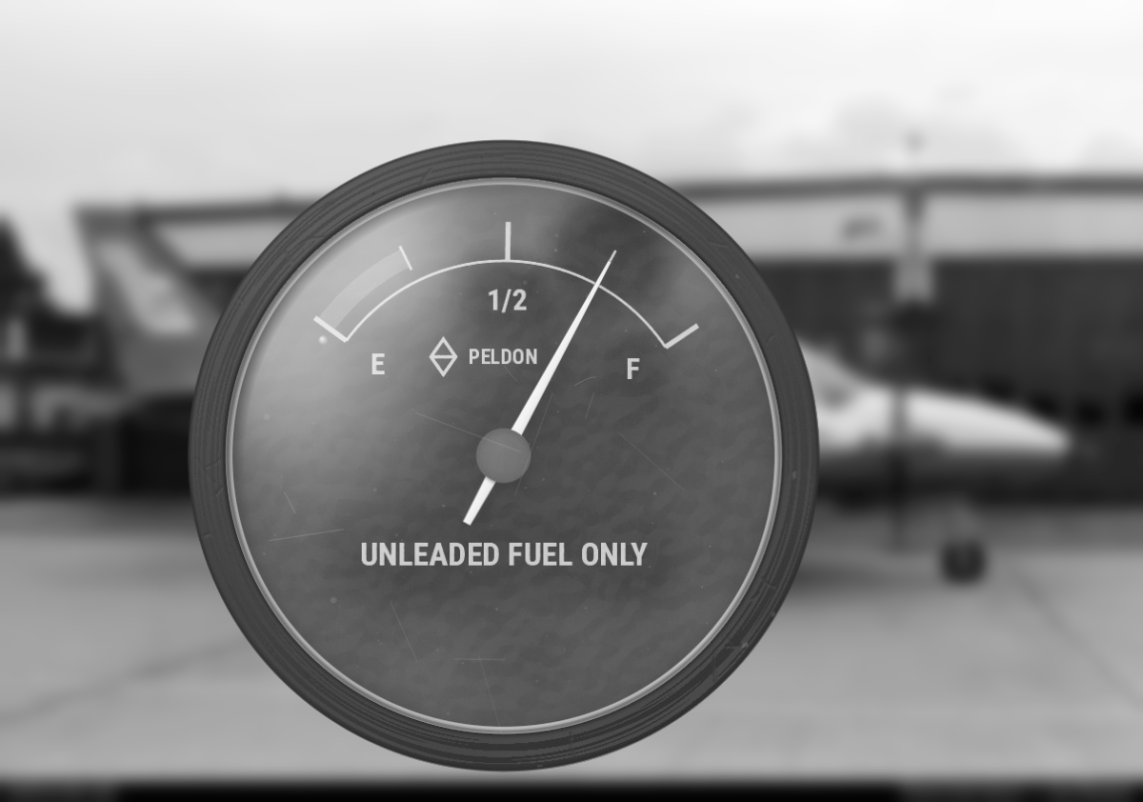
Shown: 0.75
